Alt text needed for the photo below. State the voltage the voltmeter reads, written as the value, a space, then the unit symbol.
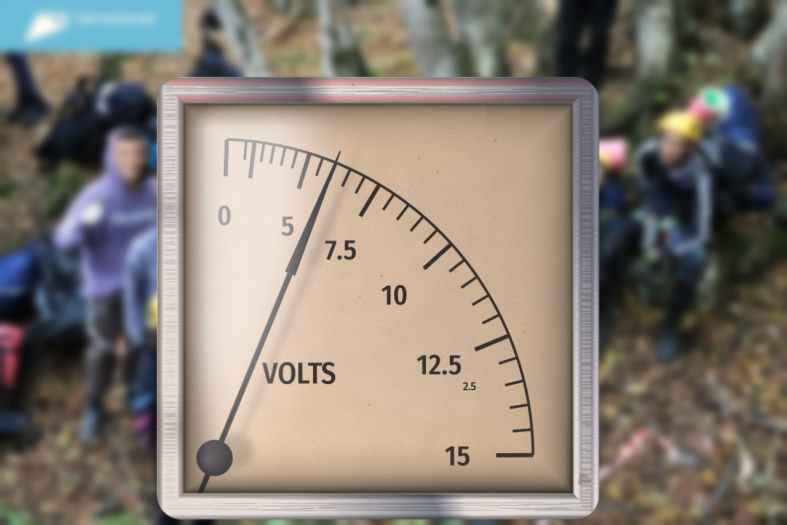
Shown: 6 V
